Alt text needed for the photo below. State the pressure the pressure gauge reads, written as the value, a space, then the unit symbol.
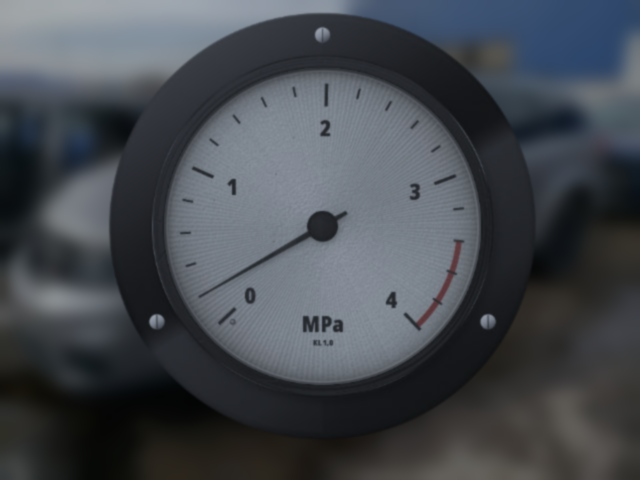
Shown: 0.2 MPa
